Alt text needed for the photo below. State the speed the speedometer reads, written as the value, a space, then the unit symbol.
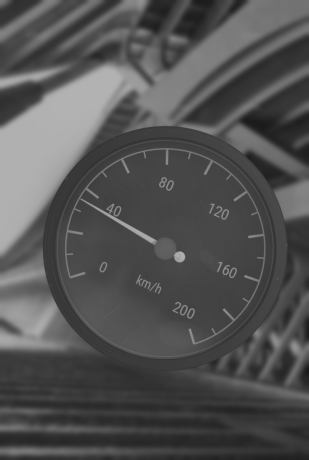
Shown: 35 km/h
